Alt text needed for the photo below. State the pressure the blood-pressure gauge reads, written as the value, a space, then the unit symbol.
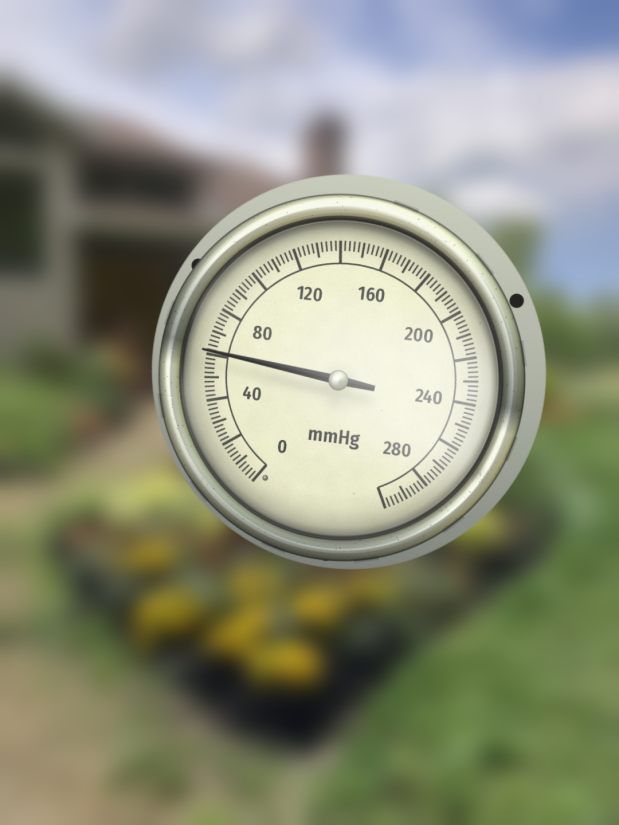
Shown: 62 mmHg
